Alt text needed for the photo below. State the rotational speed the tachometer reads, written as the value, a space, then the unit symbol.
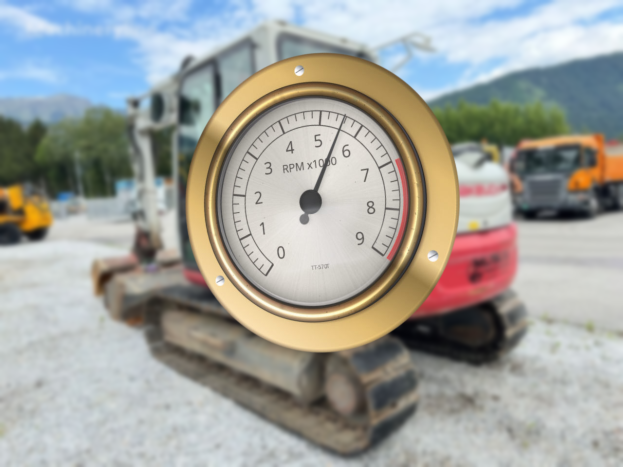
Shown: 5600 rpm
